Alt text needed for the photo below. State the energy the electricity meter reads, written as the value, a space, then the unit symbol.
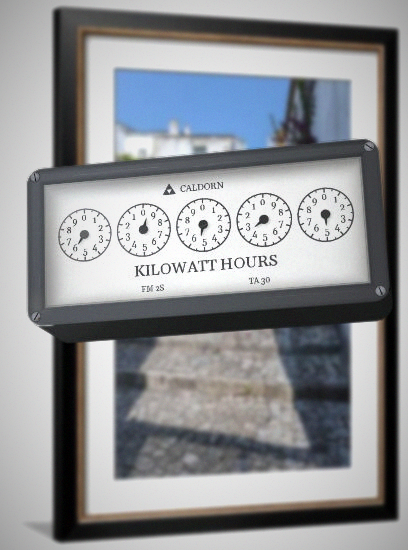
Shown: 59535 kWh
